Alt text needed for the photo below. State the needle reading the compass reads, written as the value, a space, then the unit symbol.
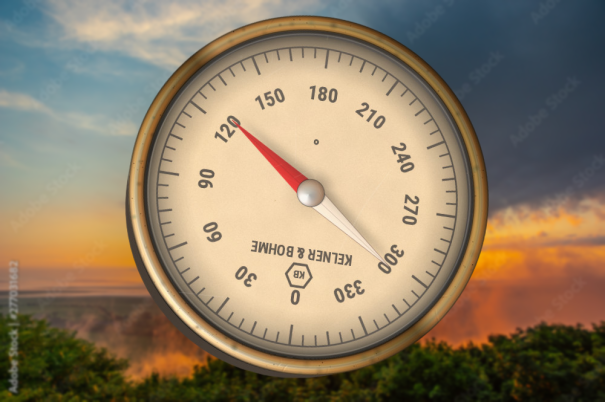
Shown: 125 °
